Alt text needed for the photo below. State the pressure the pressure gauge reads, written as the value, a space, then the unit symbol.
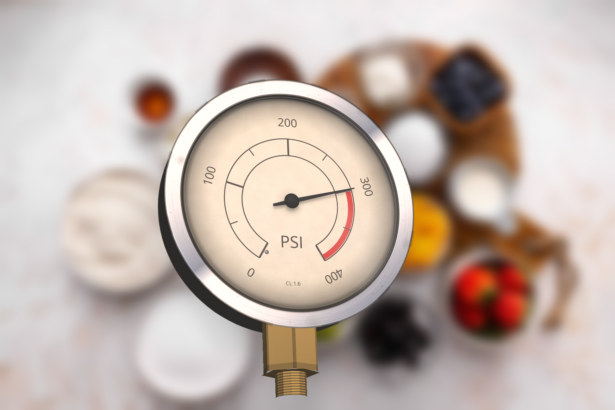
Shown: 300 psi
